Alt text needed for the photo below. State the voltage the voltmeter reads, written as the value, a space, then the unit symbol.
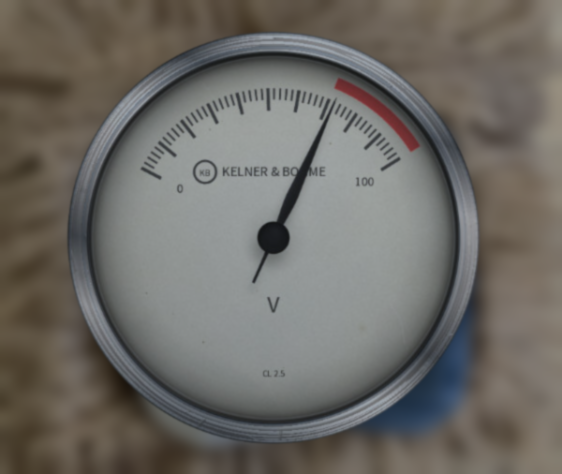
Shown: 72 V
